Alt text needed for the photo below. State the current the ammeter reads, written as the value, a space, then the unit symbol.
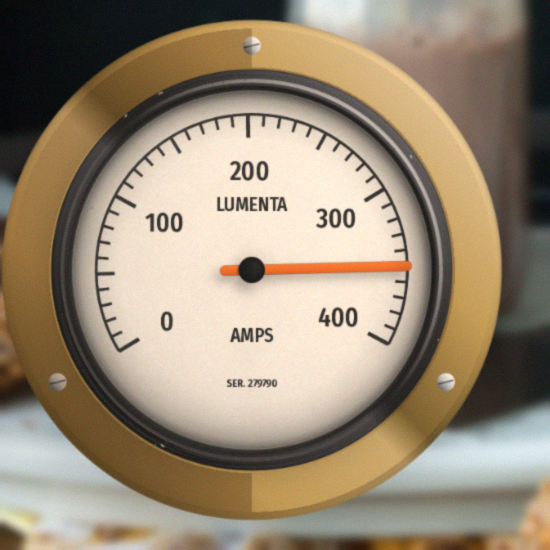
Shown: 350 A
